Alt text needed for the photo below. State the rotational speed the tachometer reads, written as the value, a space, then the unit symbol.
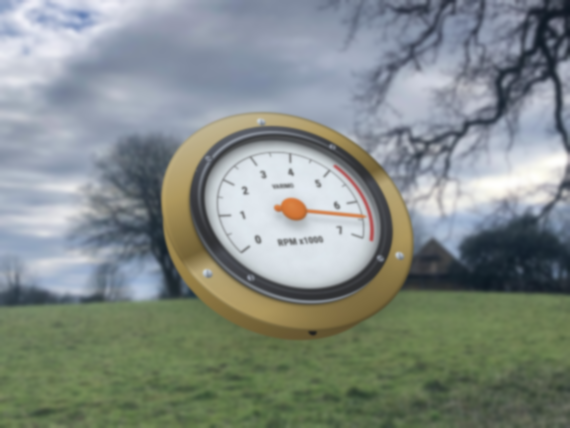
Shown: 6500 rpm
